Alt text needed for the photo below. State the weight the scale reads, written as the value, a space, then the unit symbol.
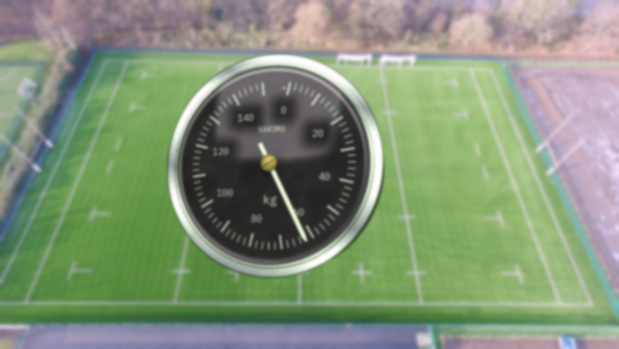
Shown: 62 kg
